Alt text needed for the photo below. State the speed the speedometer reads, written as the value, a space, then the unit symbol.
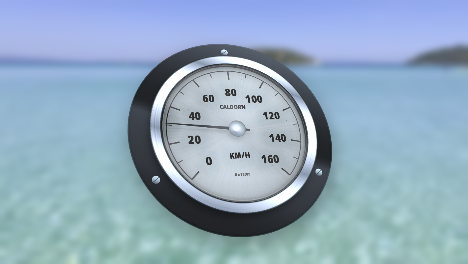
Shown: 30 km/h
